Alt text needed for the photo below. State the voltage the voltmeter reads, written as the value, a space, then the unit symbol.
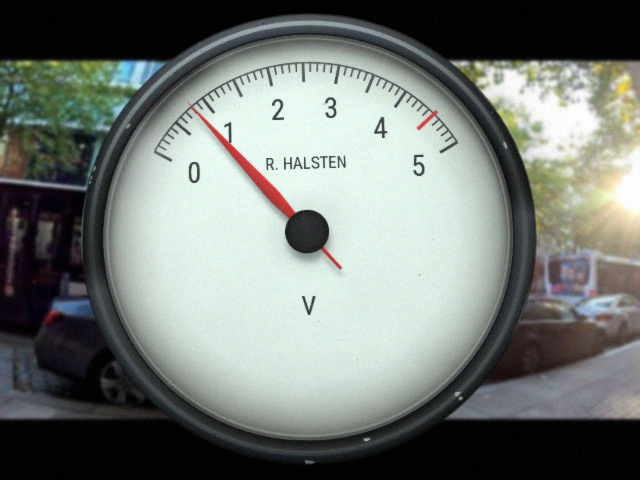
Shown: 0.8 V
